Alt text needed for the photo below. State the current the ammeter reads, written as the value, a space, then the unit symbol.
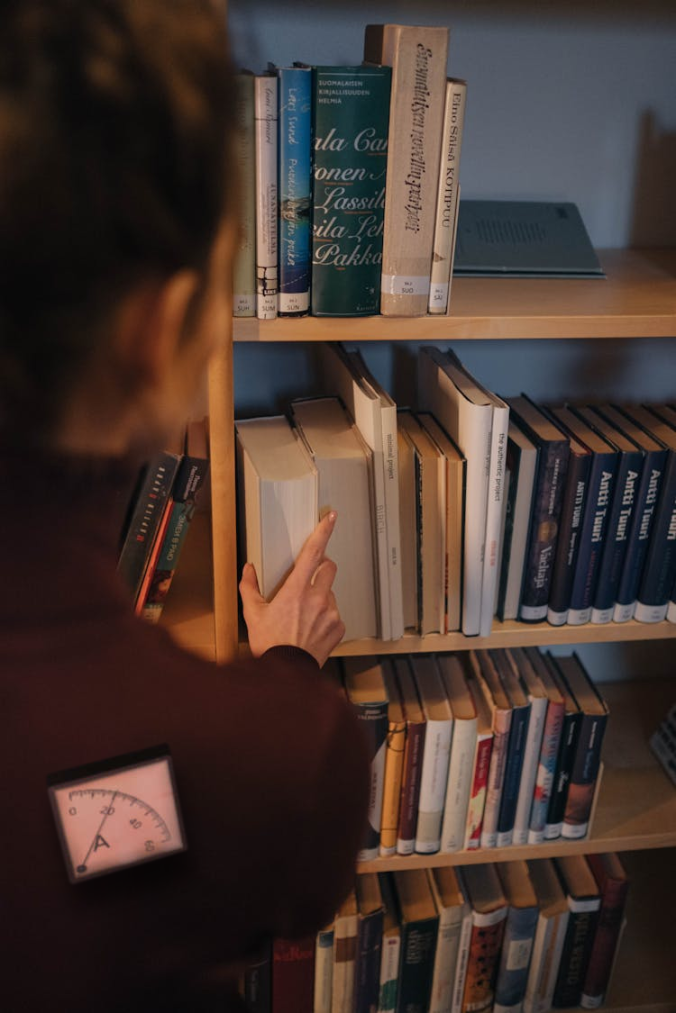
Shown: 20 A
